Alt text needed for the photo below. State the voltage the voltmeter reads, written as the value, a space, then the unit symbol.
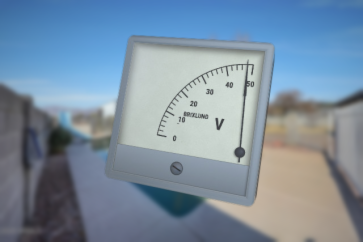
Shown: 48 V
